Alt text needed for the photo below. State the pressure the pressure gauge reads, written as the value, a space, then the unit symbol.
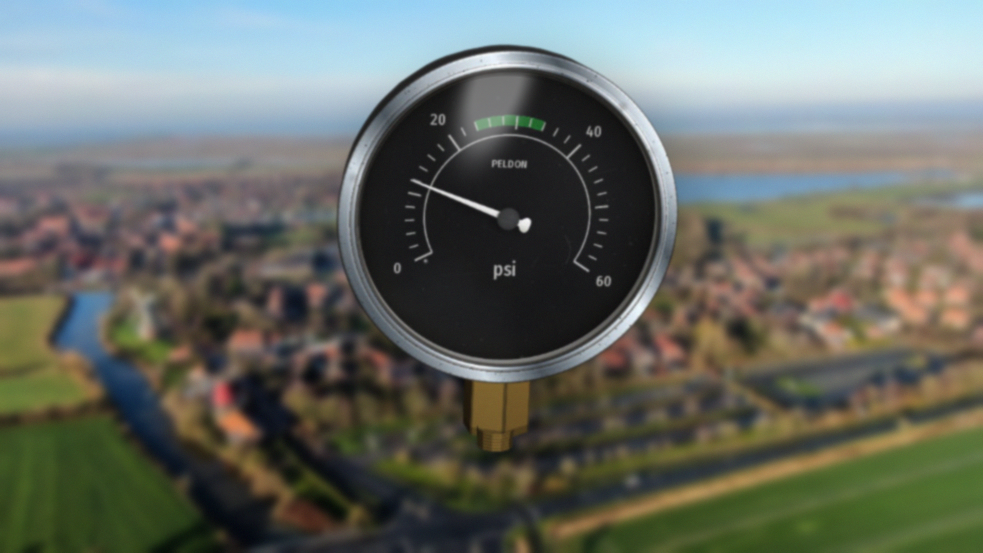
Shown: 12 psi
